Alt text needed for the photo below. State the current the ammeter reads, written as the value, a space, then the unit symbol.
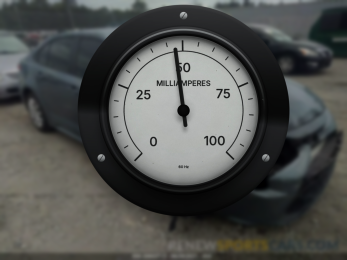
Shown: 47.5 mA
